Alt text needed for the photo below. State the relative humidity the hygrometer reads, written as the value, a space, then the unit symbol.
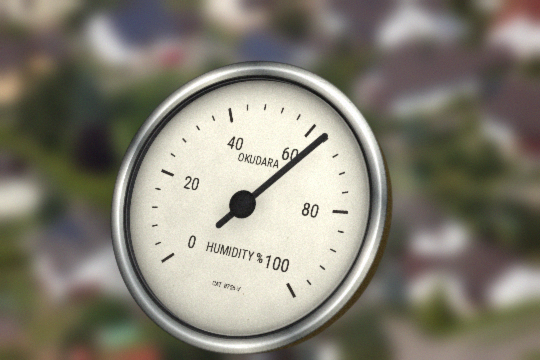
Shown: 64 %
